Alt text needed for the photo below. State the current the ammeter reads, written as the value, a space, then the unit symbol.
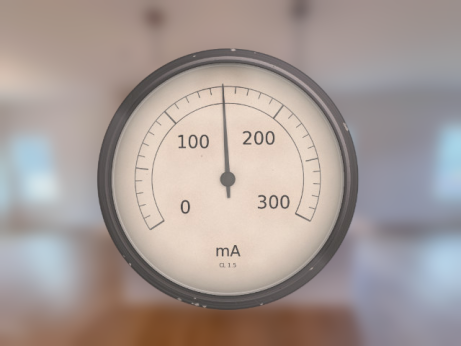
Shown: 150 mA
